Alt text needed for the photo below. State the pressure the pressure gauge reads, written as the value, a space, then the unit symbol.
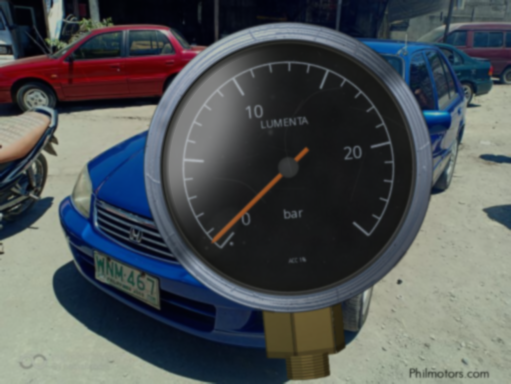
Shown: 0.5 bar
